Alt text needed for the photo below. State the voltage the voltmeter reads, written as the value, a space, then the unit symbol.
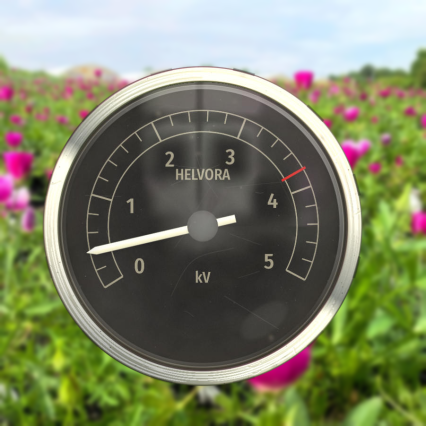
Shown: 0.4 kV
